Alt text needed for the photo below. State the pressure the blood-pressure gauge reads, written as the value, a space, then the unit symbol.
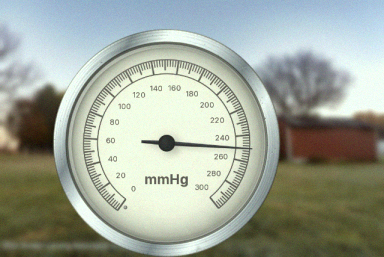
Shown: 250 mmHg
